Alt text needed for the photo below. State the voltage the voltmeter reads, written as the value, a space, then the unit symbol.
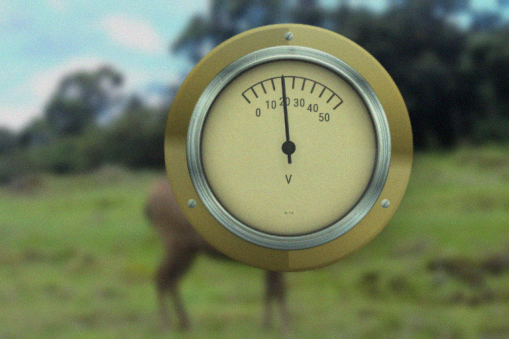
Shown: 20 V
